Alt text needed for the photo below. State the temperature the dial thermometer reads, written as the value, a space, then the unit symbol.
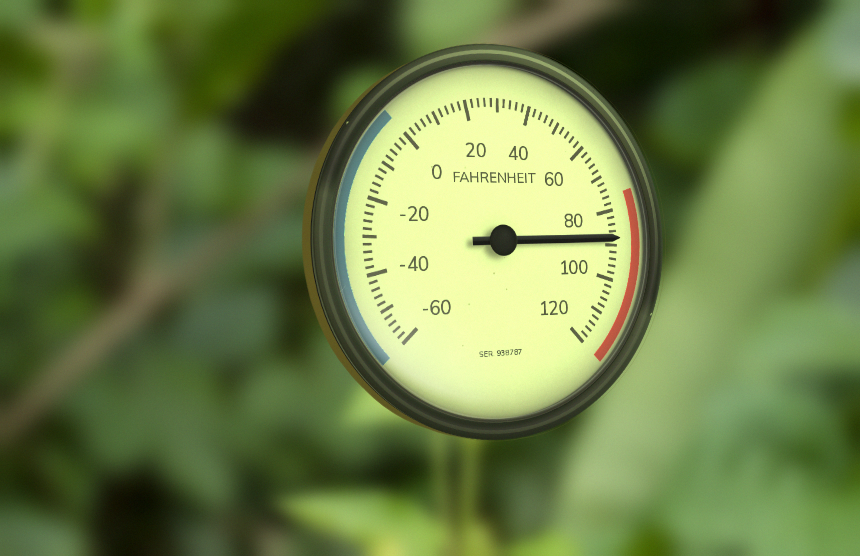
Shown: 88 °F
